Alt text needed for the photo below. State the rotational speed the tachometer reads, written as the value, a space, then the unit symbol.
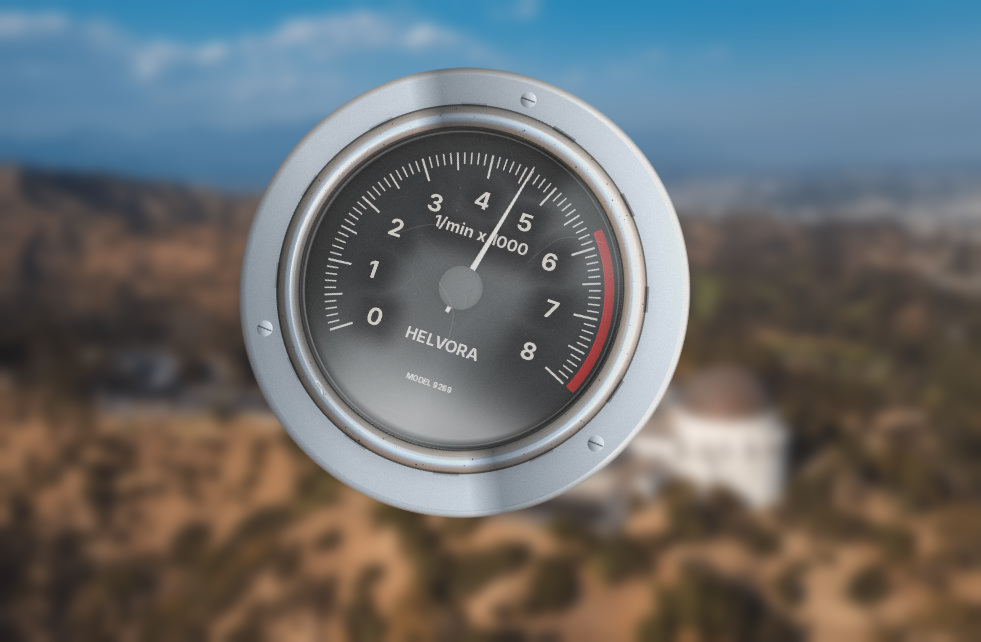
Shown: 4600 rpm
